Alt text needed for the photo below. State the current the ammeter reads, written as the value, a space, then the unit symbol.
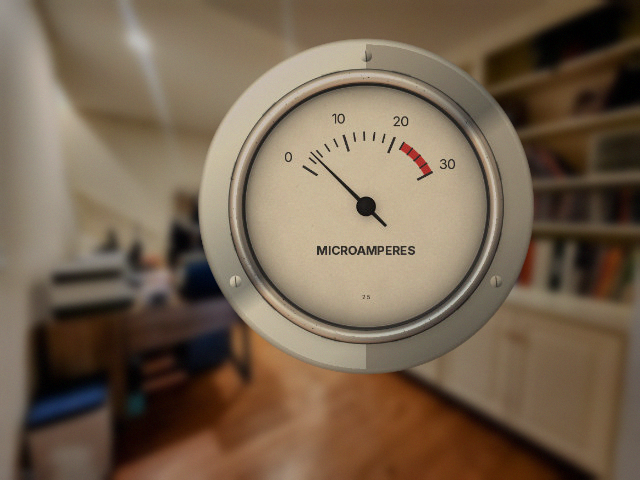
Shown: 3 µA
